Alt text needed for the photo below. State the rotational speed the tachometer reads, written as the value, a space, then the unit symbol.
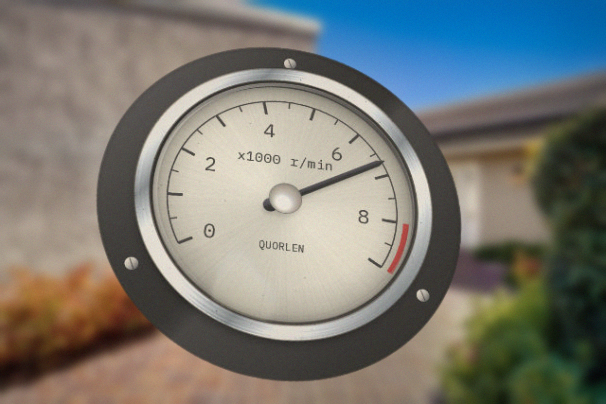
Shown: 6750 rpm
